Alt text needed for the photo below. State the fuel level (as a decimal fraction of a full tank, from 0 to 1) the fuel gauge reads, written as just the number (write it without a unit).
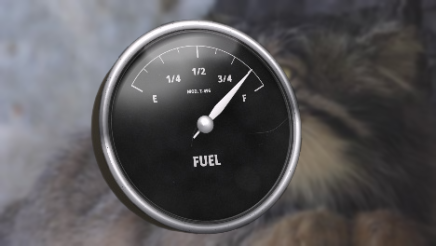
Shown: 0.875
